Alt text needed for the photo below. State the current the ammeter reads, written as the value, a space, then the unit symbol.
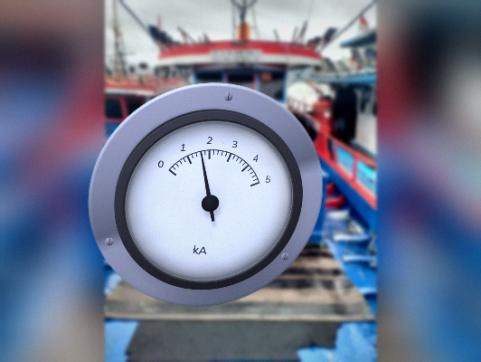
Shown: 1.6 kA
